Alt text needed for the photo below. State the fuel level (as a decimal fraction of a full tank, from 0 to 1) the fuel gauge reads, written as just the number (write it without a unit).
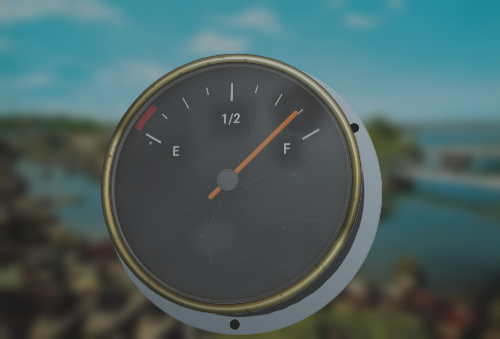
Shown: 0.875
